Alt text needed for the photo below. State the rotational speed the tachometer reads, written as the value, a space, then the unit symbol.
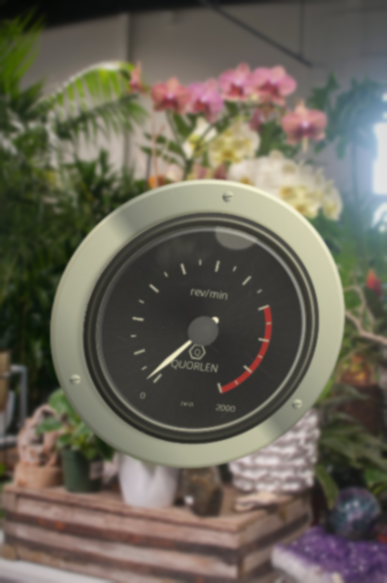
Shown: 50 rpm
